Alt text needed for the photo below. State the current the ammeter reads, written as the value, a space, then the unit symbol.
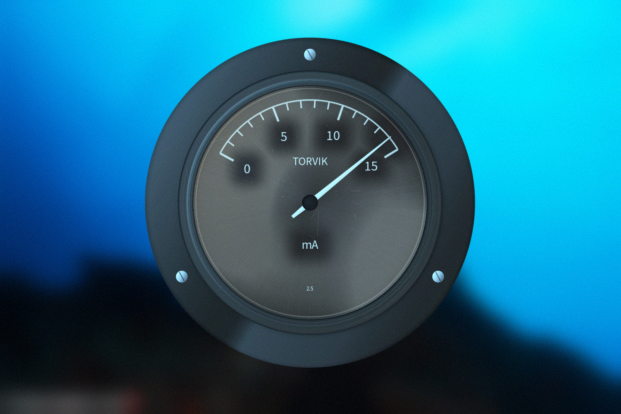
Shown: 14 mA
